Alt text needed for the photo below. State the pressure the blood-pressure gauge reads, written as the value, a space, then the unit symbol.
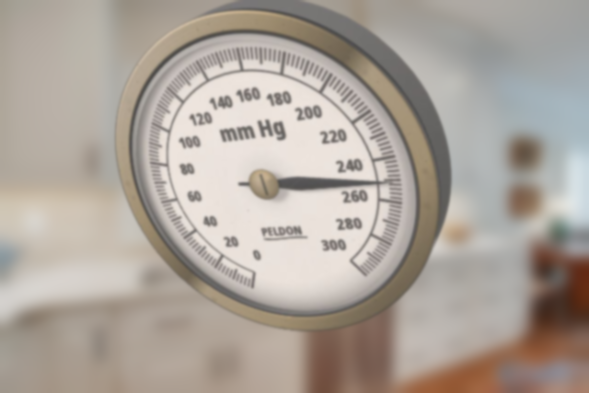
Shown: 250 mmHg
